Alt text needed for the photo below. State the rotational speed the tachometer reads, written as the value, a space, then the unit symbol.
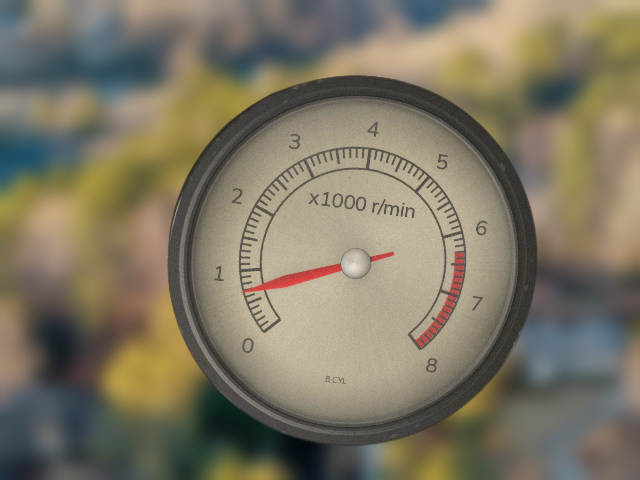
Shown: 700 rpm
